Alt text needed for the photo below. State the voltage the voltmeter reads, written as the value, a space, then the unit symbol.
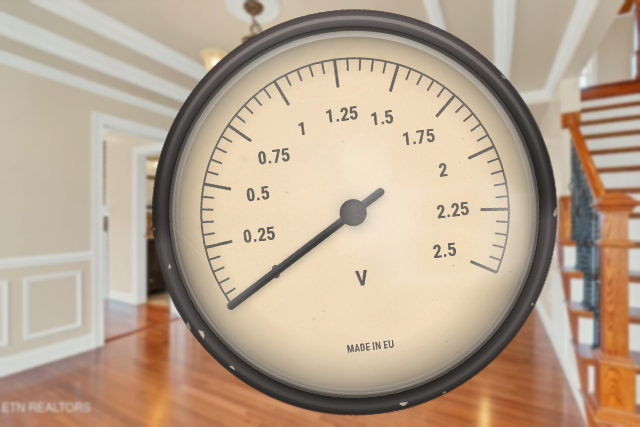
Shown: 0 V
